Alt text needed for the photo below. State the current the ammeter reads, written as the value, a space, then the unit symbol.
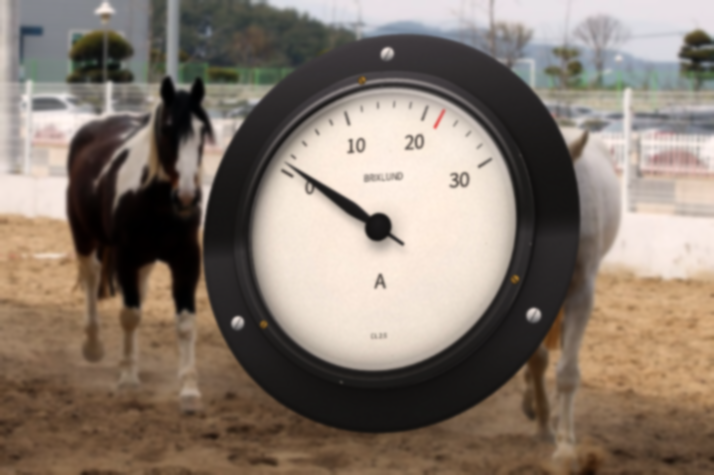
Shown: 1 A
